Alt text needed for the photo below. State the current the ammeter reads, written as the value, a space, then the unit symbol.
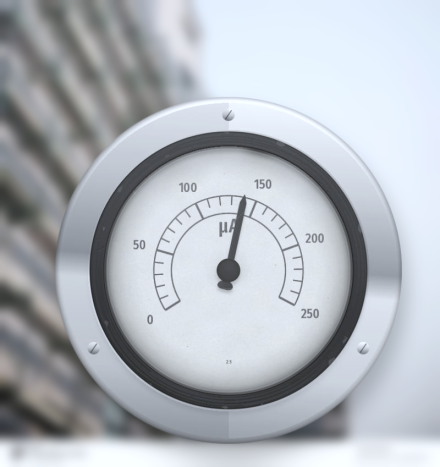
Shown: 140 µA
